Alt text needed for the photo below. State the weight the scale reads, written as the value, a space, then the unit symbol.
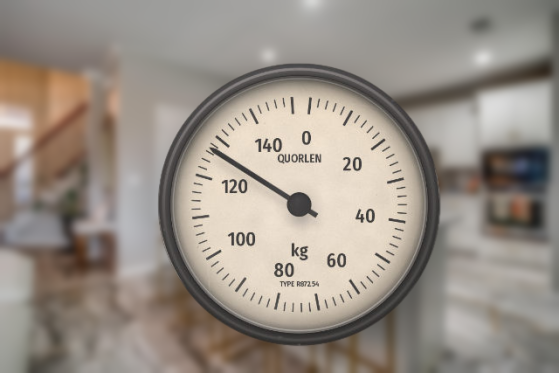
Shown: 127 kg
